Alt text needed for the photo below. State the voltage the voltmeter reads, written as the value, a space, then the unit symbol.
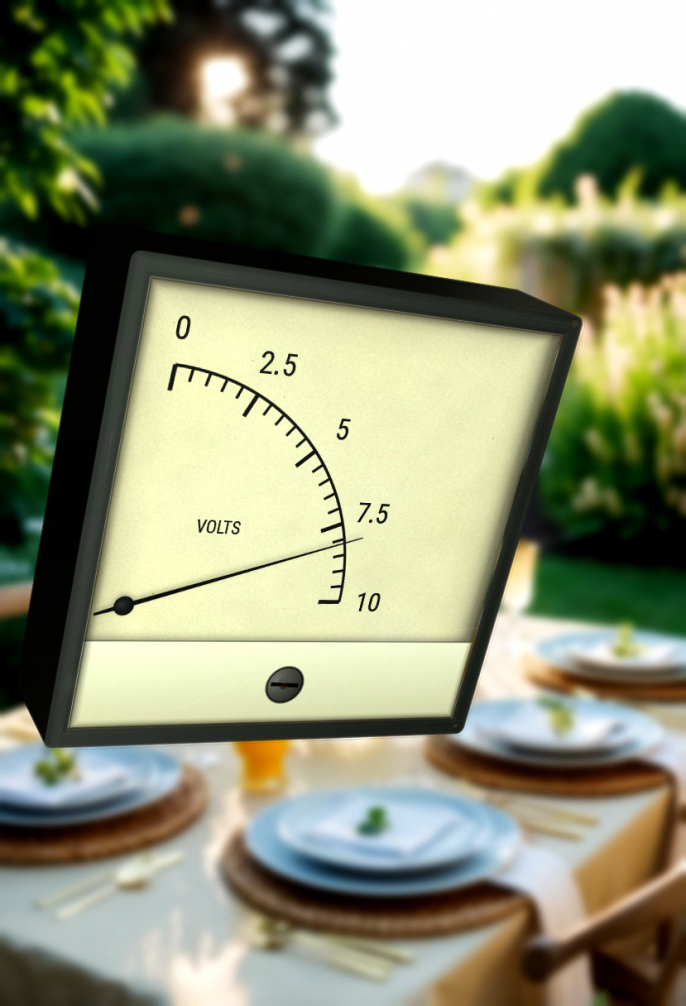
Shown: 8 V
